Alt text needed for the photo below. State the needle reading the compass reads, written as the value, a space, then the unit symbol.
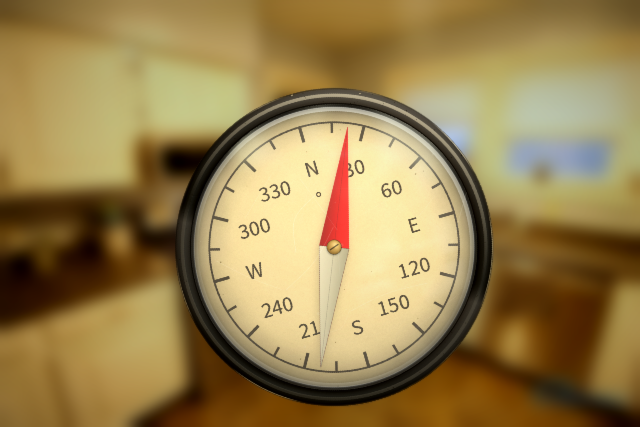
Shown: 22.5 °
